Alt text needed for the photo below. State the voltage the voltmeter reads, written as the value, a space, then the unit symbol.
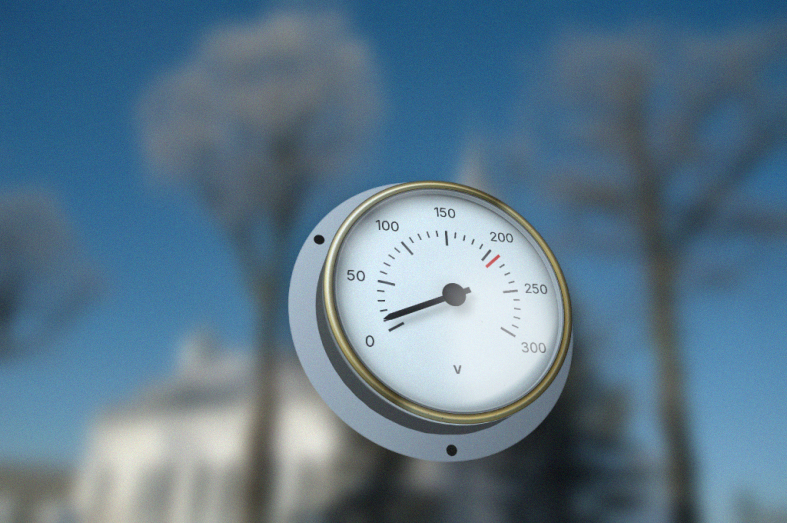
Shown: 10 V
